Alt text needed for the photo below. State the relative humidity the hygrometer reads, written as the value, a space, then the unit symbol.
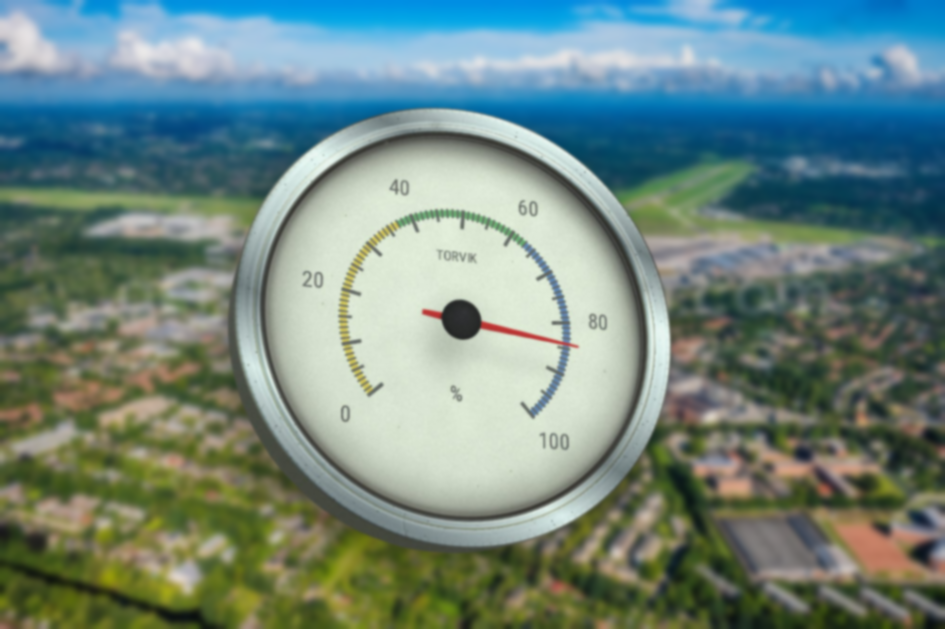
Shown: 85 %
